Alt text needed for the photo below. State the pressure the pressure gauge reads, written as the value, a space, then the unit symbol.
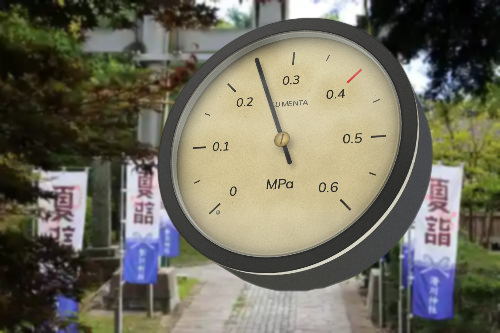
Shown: 0.25 MPa
